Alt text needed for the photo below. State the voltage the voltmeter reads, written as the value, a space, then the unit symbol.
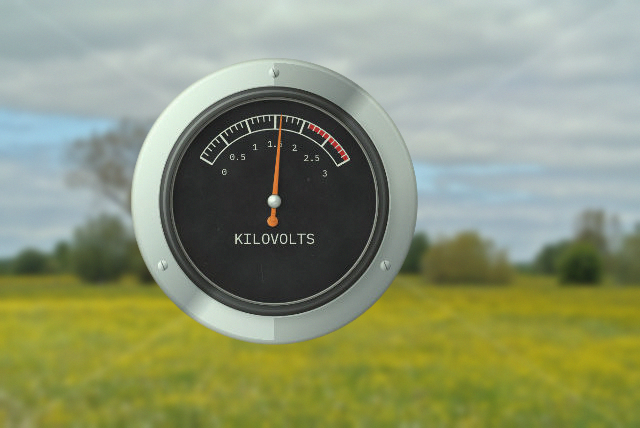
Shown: 1.6 kV
